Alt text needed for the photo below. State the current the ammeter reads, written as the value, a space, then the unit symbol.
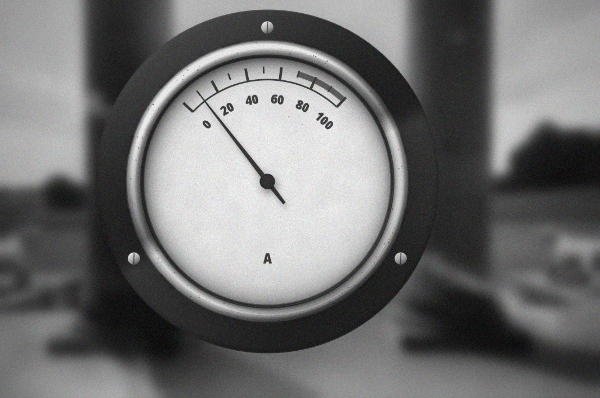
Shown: 10 A
